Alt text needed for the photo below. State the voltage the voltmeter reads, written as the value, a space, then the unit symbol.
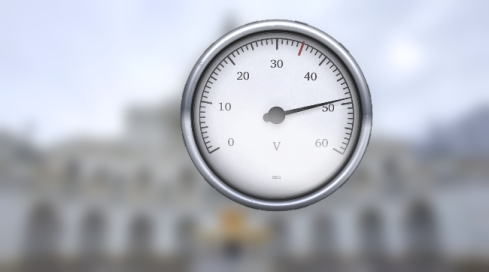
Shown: 49 V
